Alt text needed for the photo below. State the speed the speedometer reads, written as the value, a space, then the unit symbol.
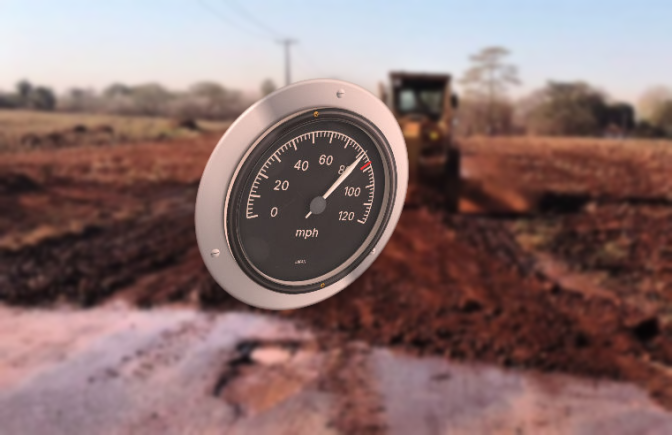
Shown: 80 mph
